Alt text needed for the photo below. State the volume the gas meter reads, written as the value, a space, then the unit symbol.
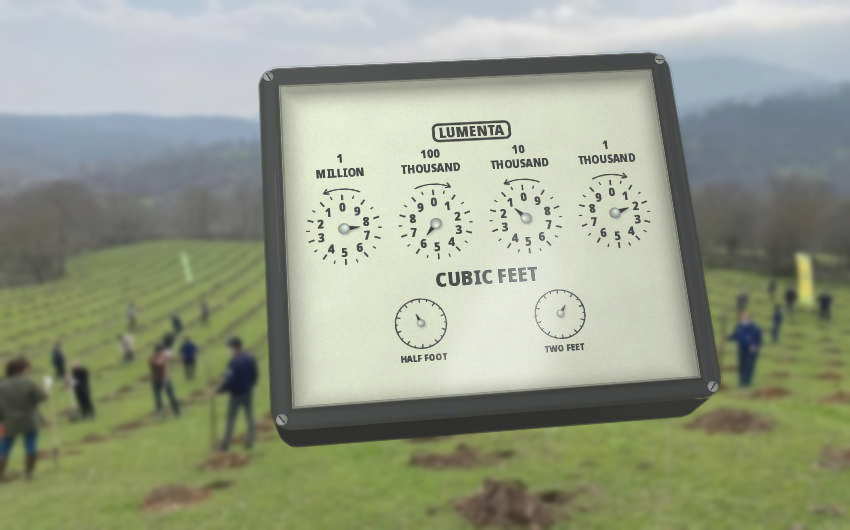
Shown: 761200 ft³
